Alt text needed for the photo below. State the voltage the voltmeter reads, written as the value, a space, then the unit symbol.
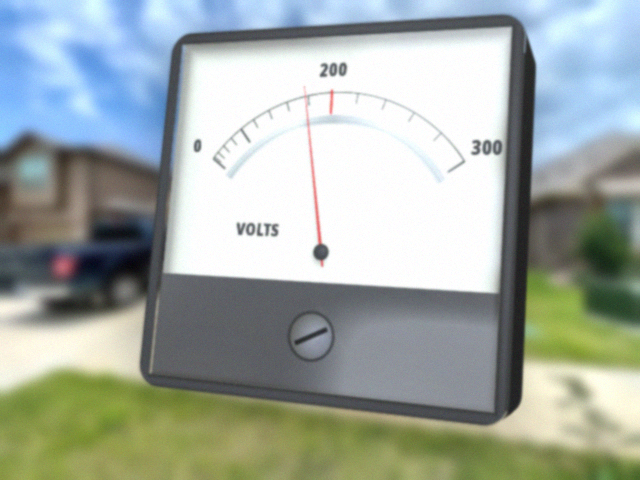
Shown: 180 V
